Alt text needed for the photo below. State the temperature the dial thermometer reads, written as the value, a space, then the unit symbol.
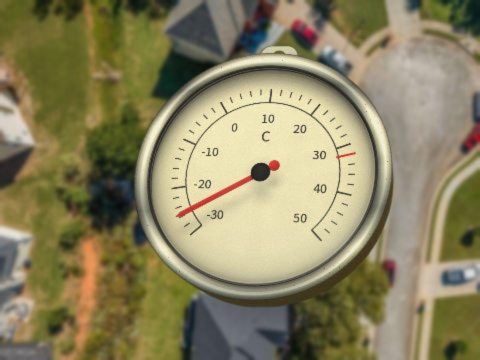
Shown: -26 °C
